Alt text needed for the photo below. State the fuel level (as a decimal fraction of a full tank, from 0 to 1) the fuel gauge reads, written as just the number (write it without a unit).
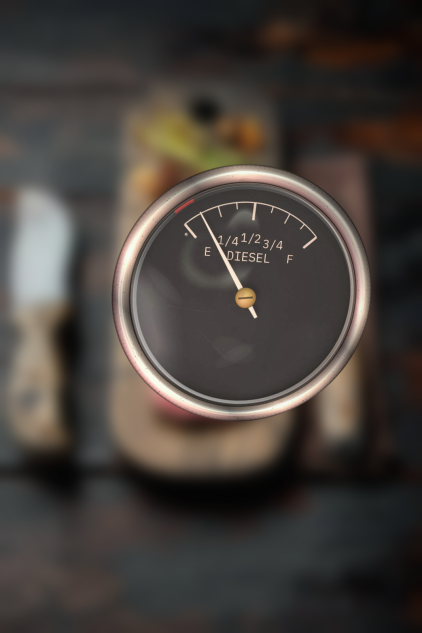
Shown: 0.125
